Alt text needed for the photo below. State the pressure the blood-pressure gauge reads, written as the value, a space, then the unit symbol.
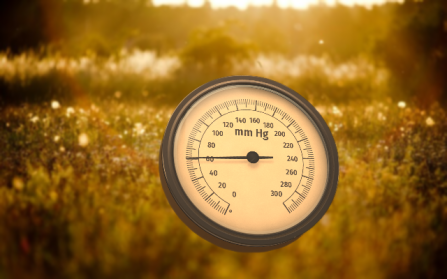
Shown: 60 mmHg
